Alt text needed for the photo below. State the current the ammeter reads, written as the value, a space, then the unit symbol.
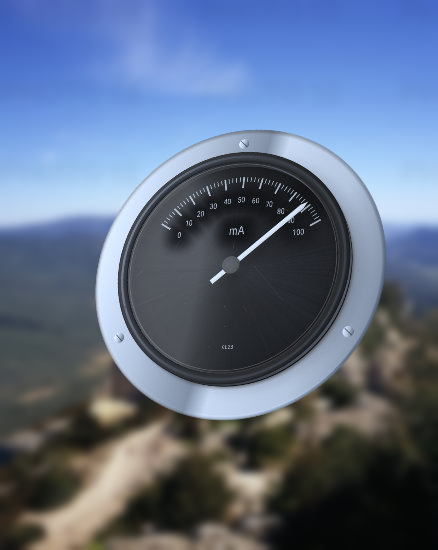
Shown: 90 mA
